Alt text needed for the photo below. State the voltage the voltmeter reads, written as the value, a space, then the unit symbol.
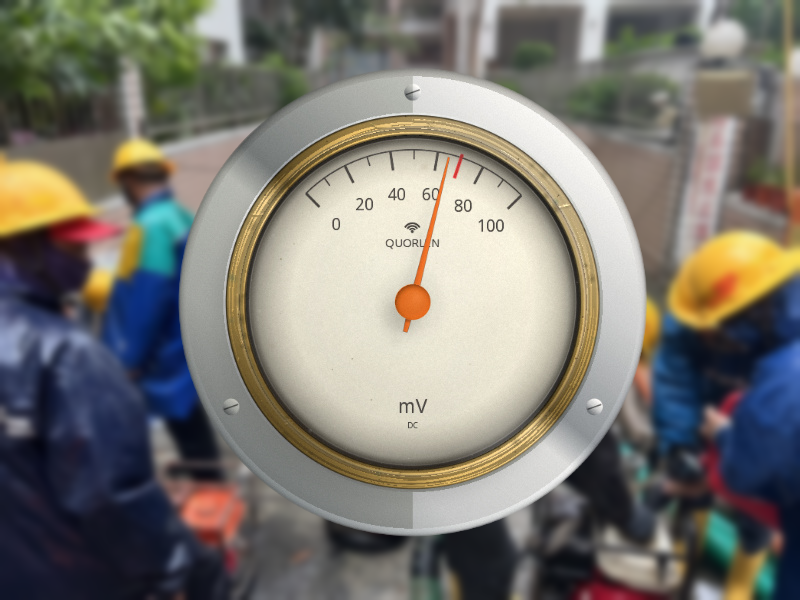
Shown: 65 mV
